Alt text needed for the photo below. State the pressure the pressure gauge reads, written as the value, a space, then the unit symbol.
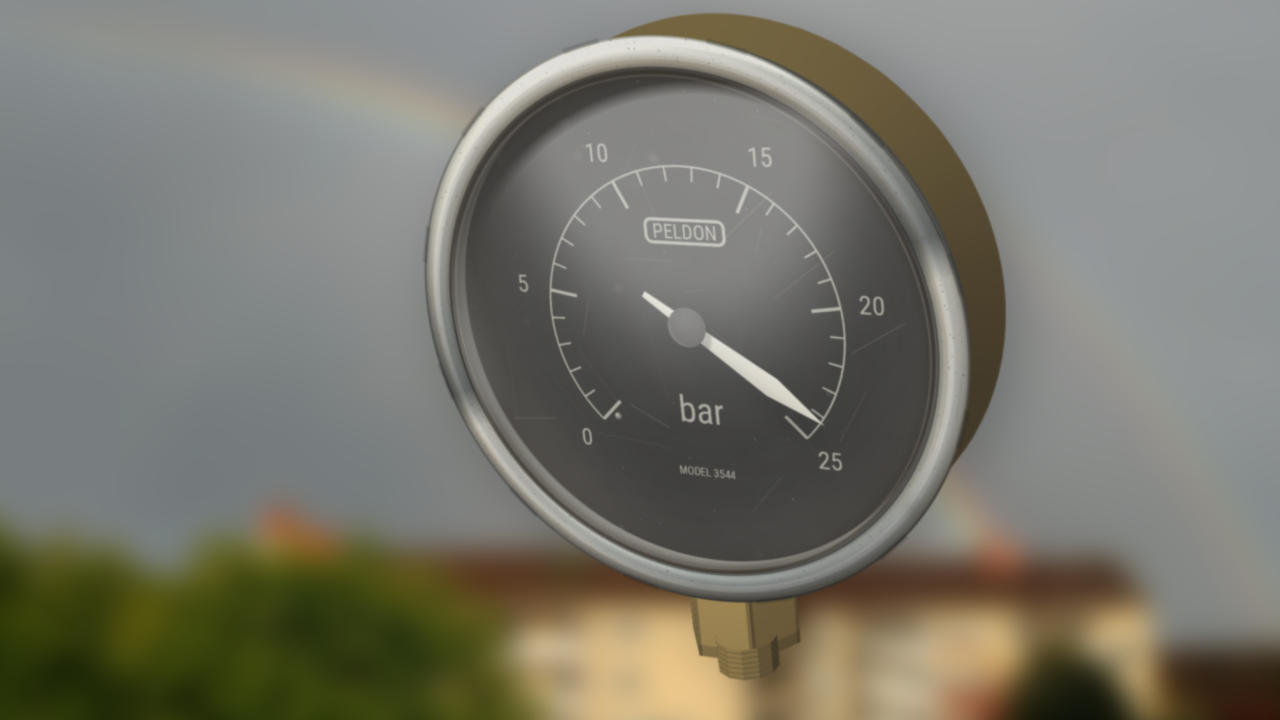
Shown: 24 bar
